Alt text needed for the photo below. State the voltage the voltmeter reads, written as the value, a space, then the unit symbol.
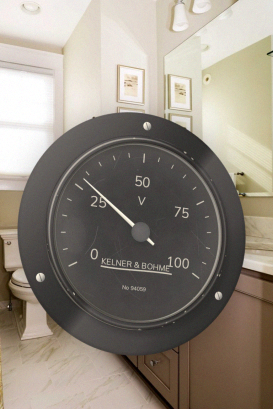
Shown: 27.5 V
